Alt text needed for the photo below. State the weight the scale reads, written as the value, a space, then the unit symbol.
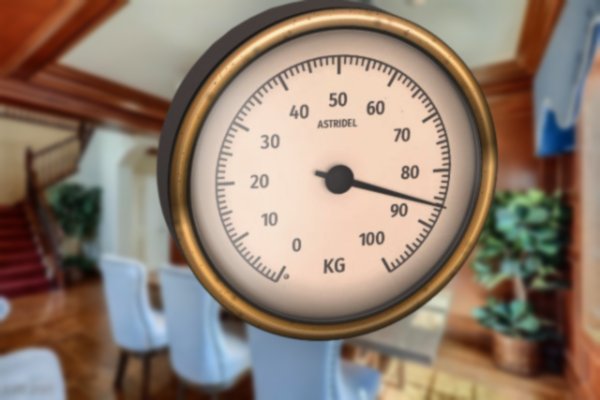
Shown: 86 kg
